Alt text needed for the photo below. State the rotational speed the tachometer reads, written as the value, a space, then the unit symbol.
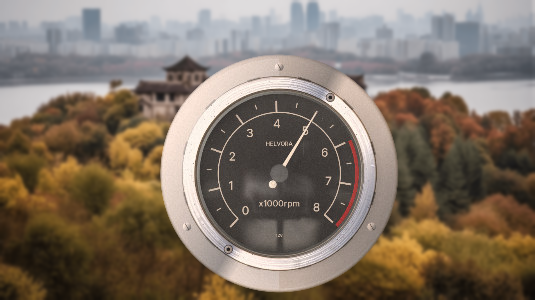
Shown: 5000 rpm
